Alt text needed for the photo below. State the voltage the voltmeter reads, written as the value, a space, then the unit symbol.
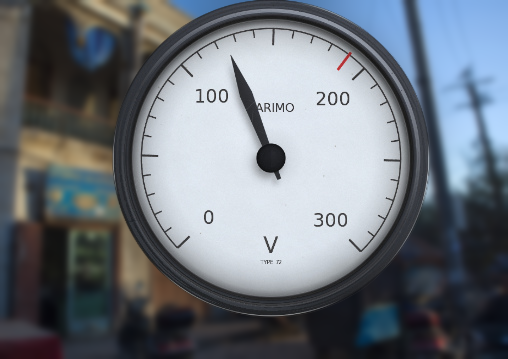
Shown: 125 V
